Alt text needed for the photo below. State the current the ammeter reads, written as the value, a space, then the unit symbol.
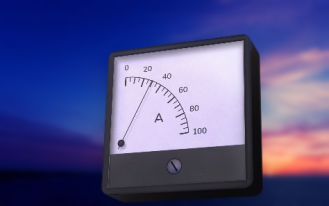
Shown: 30 A
